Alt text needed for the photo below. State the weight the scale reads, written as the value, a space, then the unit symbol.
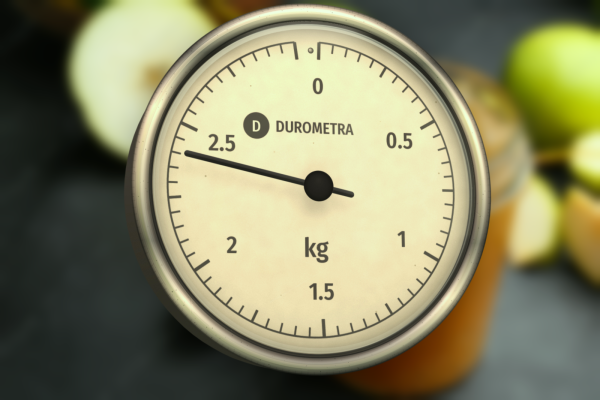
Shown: 2.4 kg
